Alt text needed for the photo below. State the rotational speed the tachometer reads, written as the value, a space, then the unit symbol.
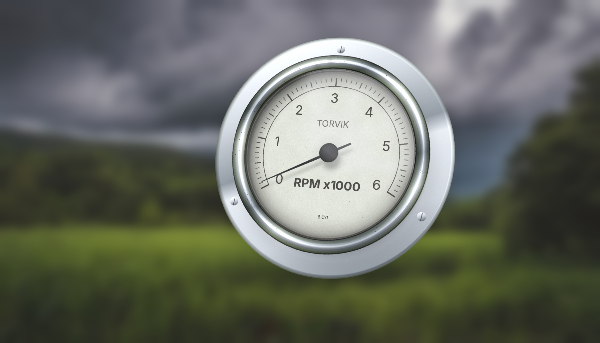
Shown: 100 rpm
